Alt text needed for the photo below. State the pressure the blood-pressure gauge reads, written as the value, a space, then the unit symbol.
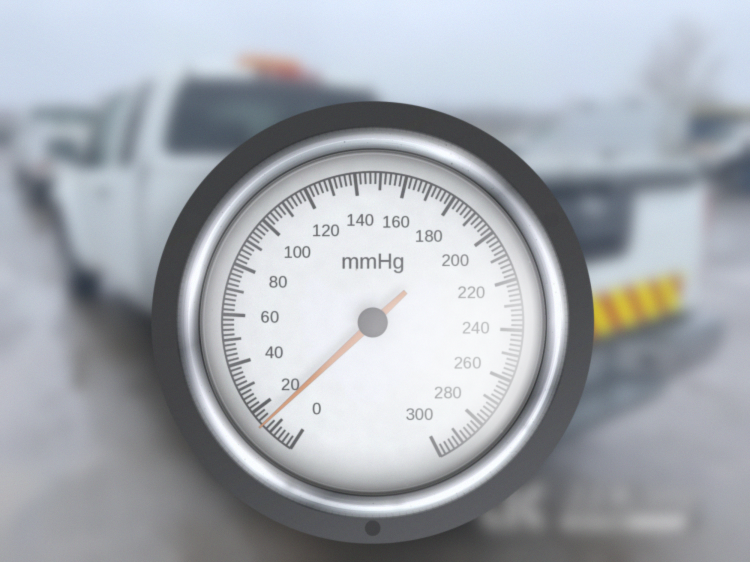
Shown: 14 mmHg
